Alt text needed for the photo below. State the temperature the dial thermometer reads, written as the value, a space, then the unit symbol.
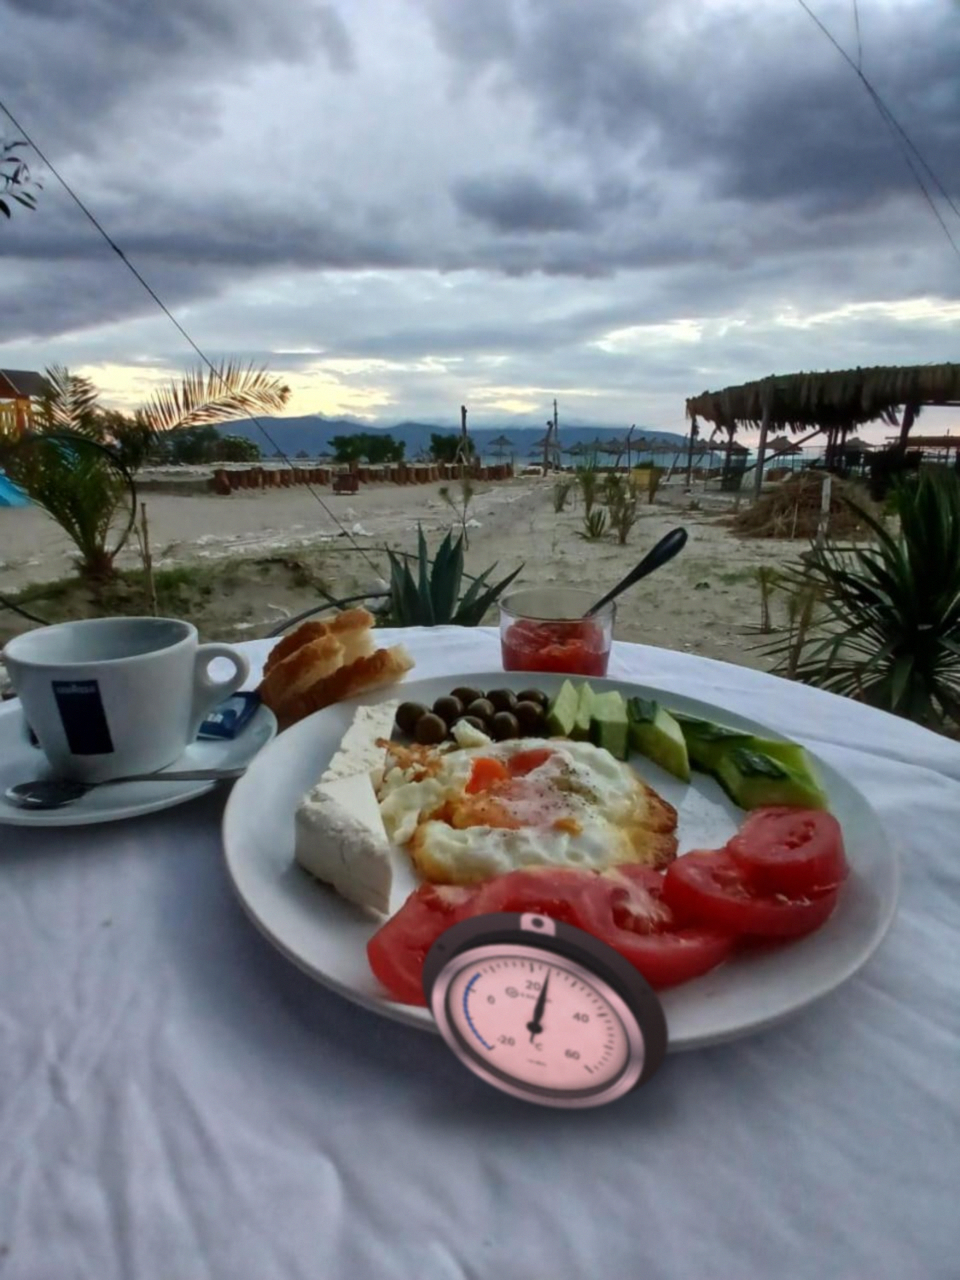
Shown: 24 °C
